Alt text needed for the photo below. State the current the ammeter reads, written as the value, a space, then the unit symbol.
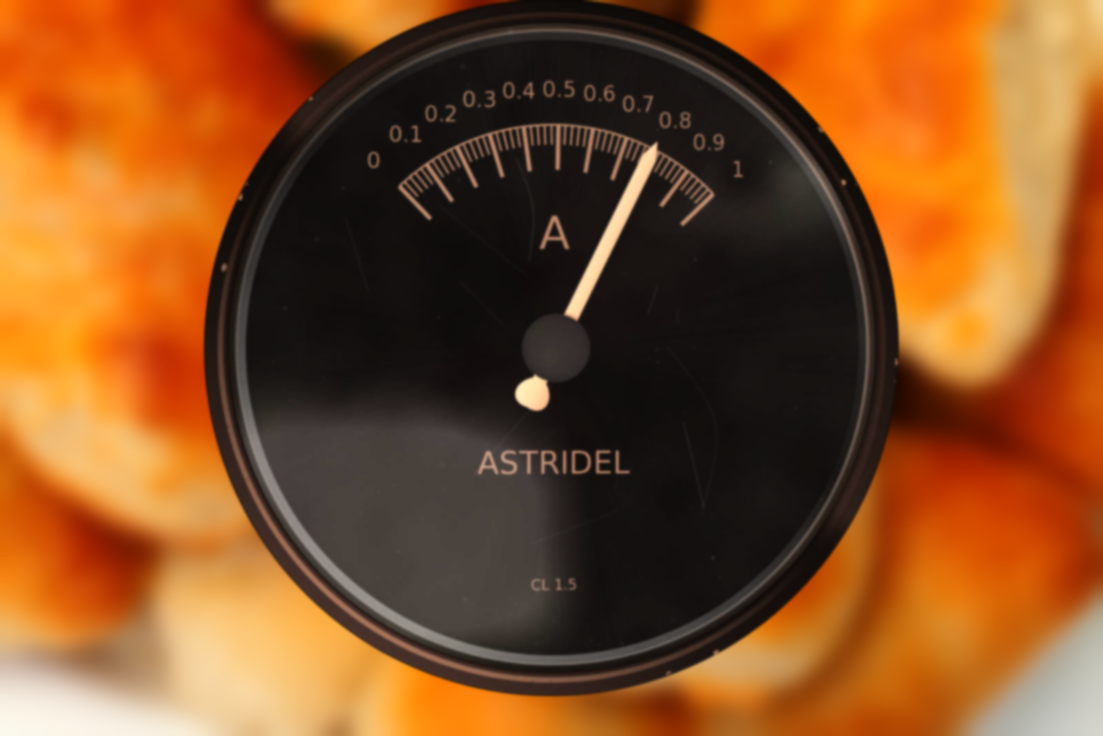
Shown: 0.78 A
